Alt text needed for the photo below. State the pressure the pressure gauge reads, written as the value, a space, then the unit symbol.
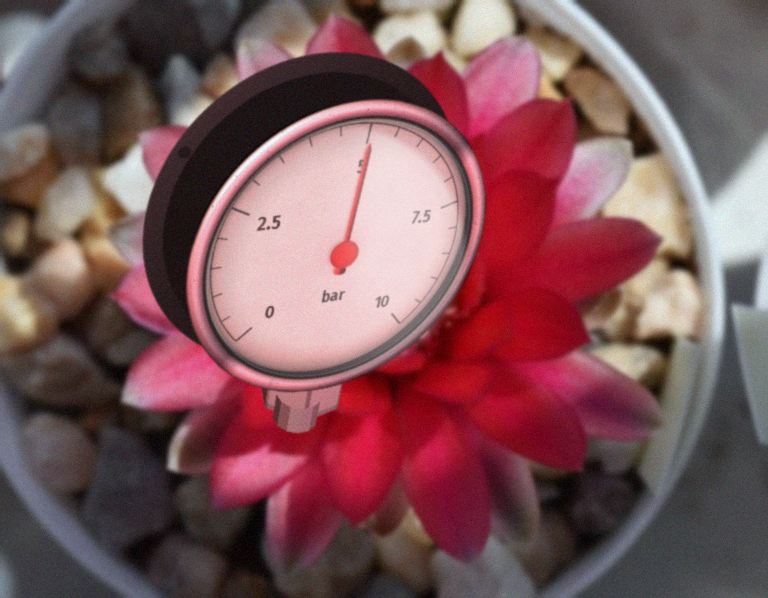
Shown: 5 bar
